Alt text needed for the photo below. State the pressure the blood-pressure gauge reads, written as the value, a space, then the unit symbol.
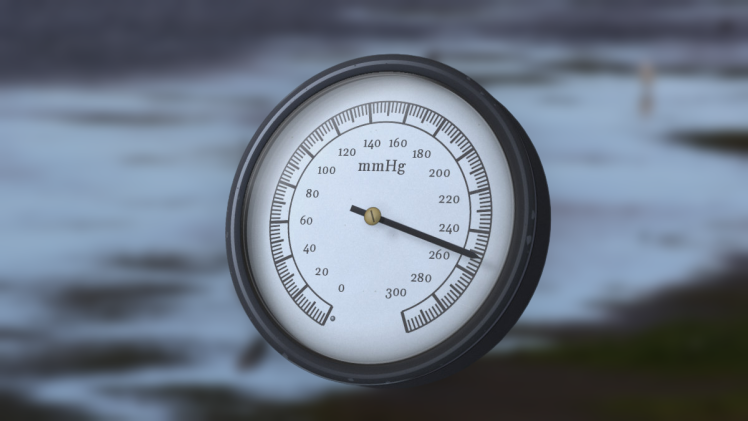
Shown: 252 mmHg
